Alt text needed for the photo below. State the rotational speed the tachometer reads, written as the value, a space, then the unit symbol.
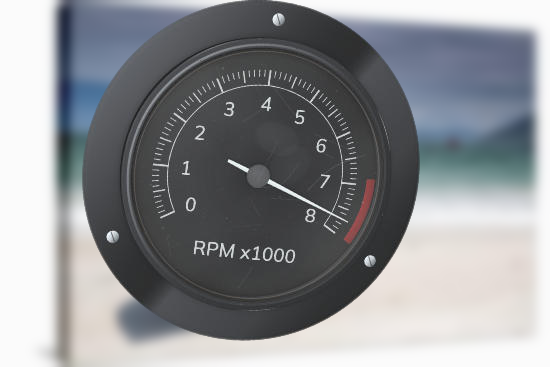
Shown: 7700 rpm
